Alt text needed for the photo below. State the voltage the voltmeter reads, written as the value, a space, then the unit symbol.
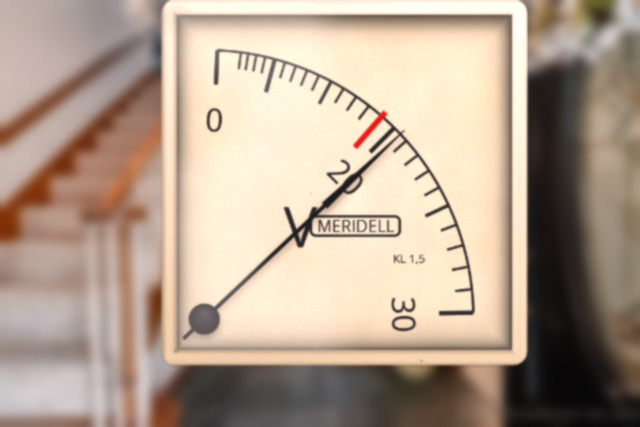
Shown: 20.5 V
